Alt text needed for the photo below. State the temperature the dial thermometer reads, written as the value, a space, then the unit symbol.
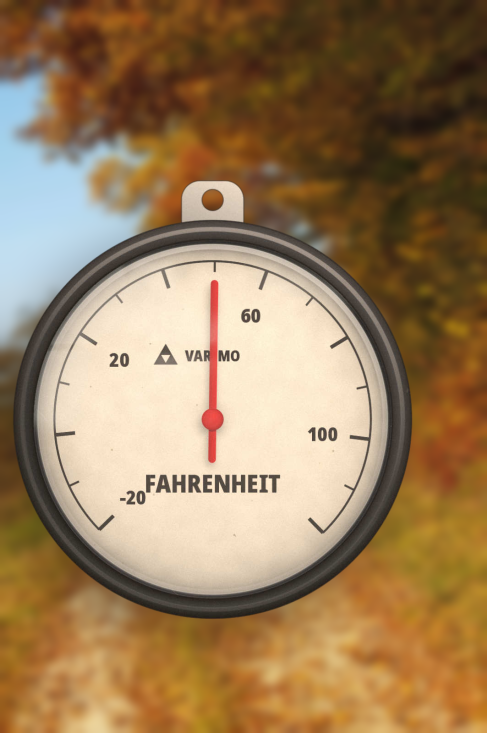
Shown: 50 °F
